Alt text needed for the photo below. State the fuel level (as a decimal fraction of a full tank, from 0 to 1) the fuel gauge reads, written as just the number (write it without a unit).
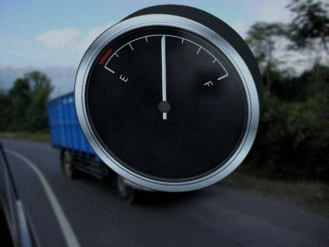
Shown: 0.5
